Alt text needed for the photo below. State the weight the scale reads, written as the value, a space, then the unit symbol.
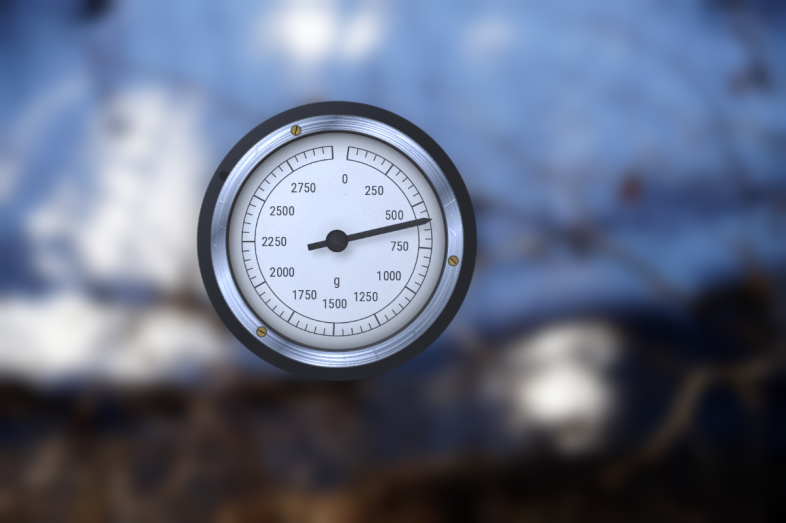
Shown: 600 g
